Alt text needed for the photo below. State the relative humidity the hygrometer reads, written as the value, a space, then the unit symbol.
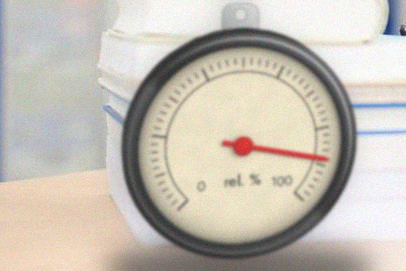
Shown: 88 %
